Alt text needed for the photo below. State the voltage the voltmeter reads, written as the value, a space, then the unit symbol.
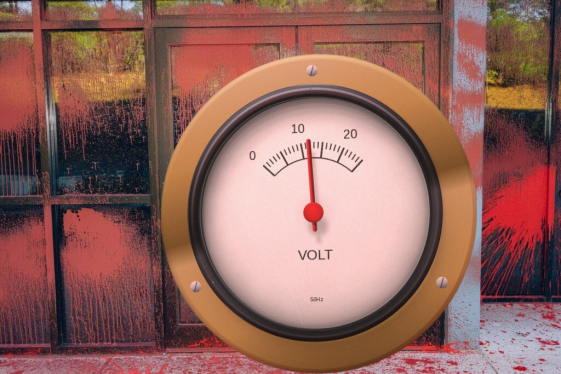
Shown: 12 V
